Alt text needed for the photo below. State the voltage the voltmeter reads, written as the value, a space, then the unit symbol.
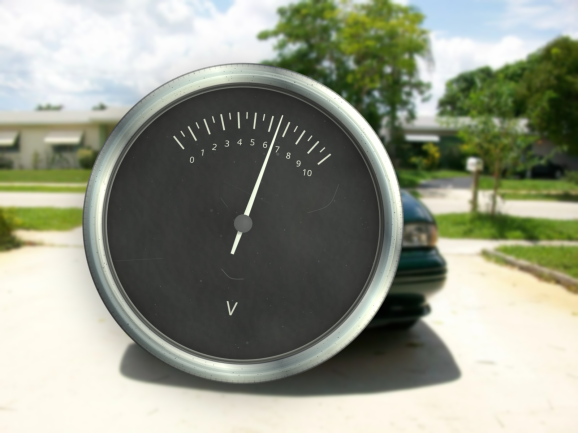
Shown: 6.5 V
